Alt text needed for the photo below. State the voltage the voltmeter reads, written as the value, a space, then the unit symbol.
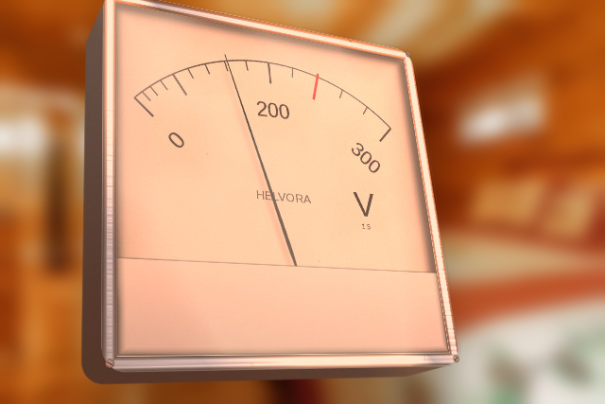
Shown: 160 V
